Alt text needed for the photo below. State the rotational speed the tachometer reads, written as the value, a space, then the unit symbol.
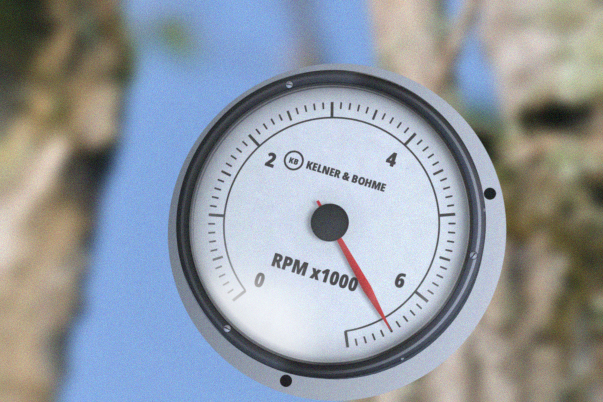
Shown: 6500 rpm
